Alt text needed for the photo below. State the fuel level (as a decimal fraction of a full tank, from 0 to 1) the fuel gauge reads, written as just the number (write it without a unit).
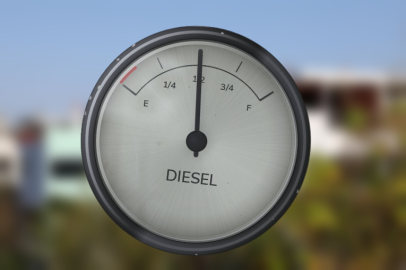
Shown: 0.5
